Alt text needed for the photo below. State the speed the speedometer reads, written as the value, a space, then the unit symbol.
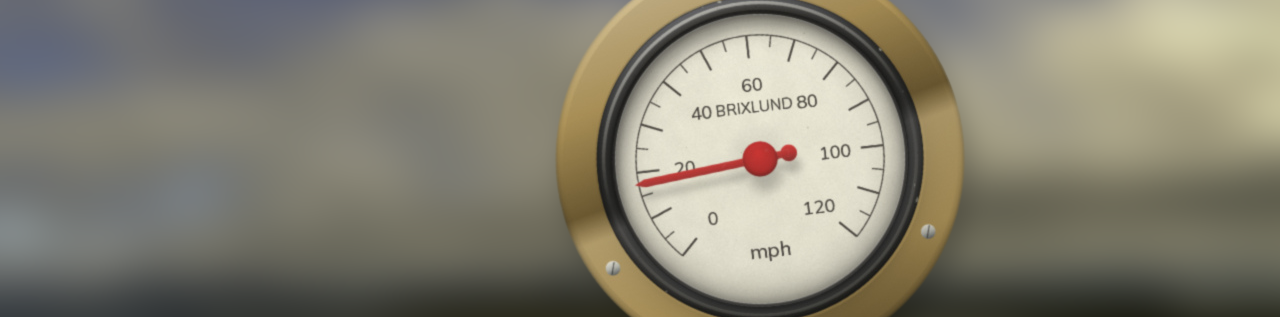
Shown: 17.5 mph
